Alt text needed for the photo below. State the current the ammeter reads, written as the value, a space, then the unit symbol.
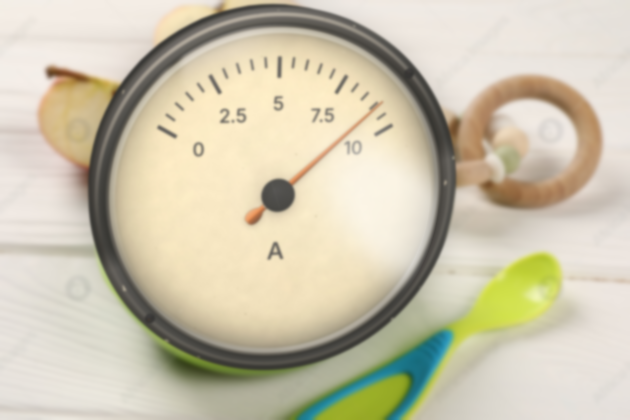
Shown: 9 A
